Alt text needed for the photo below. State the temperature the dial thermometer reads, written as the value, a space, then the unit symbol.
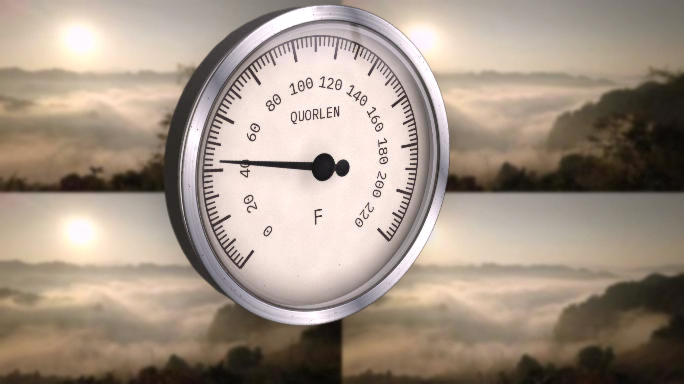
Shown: 44 °F
